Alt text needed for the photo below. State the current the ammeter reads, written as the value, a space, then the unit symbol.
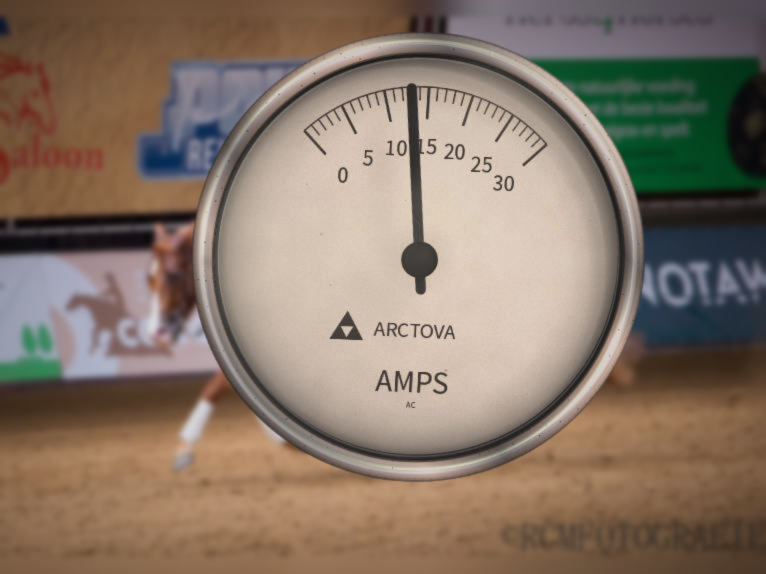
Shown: 13 A
